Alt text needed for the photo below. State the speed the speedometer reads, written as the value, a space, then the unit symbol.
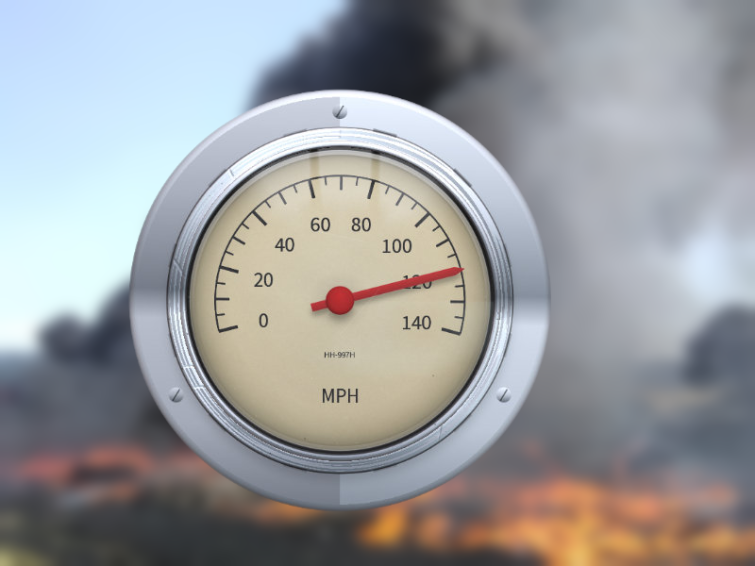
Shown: 120 mph
